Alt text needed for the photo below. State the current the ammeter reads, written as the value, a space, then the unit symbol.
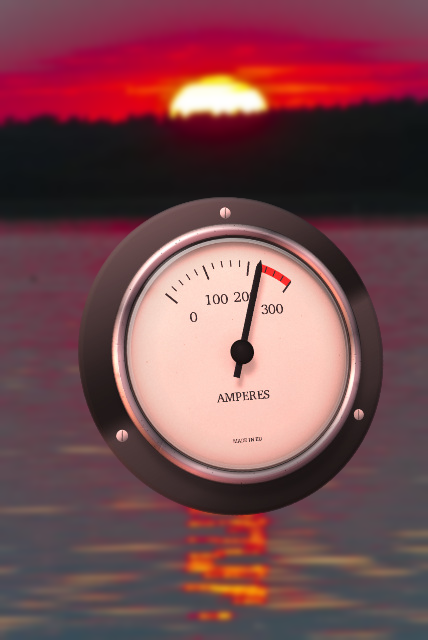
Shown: 220 A
